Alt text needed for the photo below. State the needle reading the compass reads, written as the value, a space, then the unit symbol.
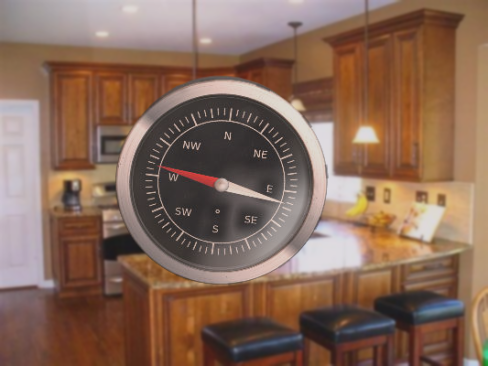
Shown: 280 °
